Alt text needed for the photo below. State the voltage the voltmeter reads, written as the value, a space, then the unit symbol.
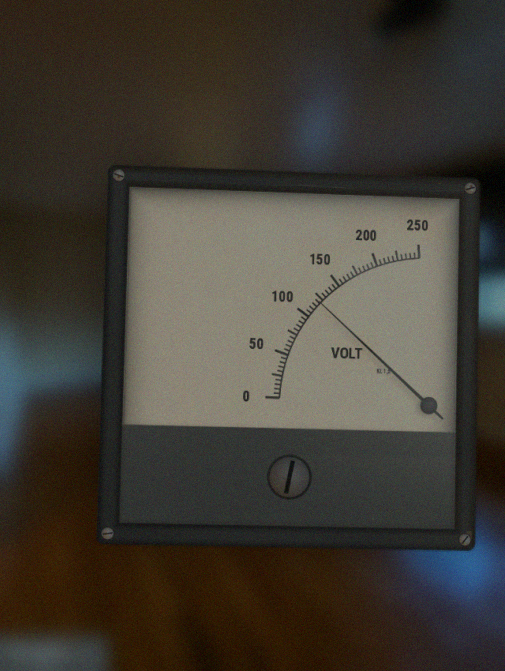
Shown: 120 V
